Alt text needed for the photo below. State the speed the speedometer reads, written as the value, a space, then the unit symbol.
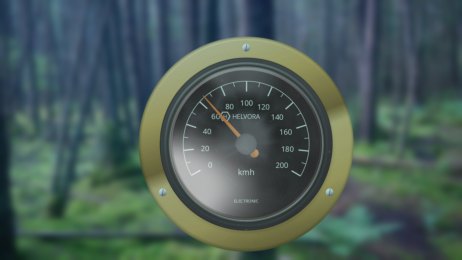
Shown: 65 km/h
